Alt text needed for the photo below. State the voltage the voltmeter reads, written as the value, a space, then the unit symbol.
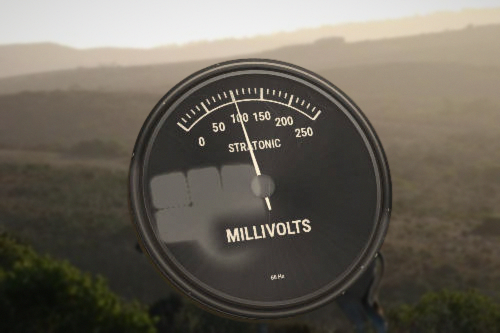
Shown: 100 mV
